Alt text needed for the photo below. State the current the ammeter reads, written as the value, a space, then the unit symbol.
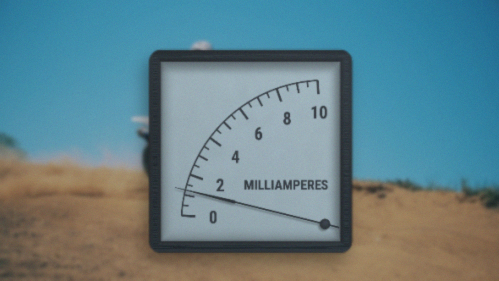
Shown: 1.25 mA
